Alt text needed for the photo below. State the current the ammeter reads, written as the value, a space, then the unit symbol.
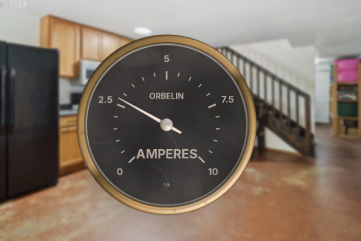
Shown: 2.75 A
